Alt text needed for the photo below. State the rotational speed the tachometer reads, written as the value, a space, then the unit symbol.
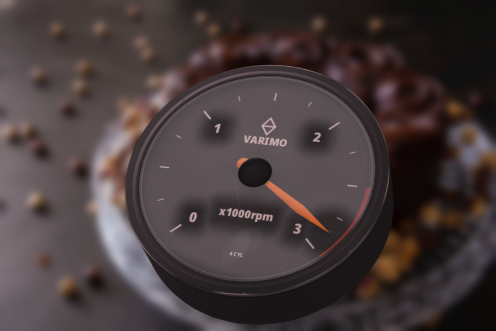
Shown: 2875 rpm
